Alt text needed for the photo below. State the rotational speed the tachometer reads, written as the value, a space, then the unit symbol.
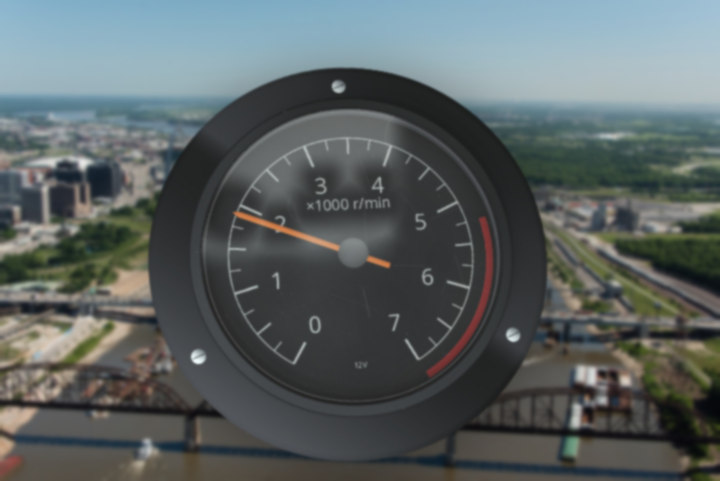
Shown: 1875 rpm
